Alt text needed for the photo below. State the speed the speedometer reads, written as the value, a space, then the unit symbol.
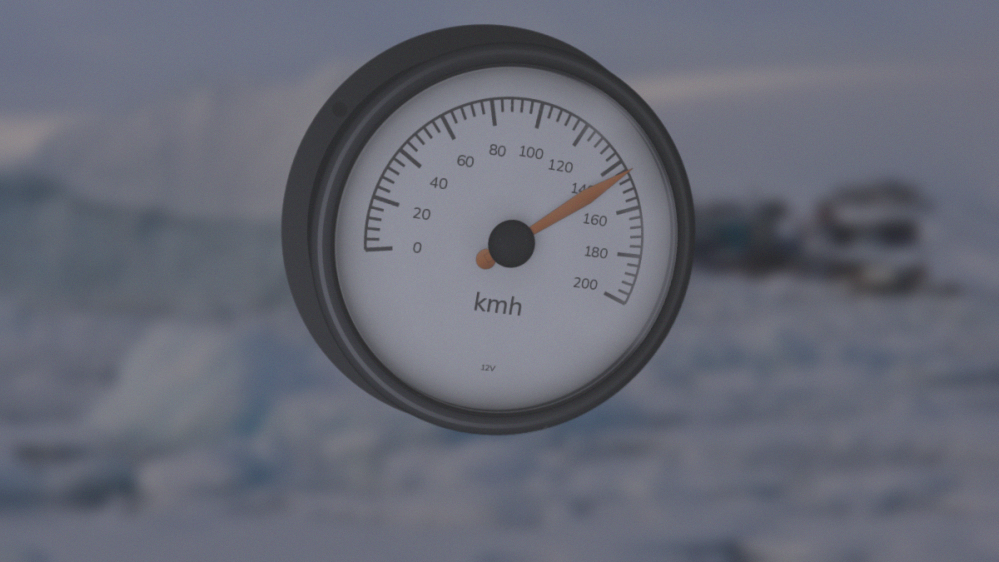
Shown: 144 km/h
